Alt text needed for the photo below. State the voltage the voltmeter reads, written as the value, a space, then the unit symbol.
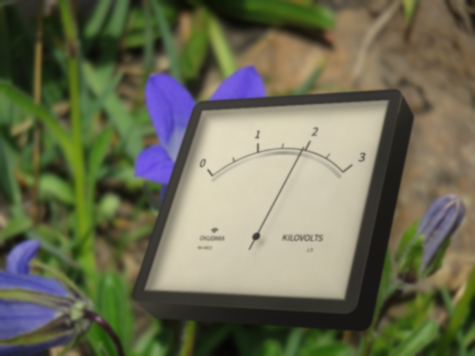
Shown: 2 kV
